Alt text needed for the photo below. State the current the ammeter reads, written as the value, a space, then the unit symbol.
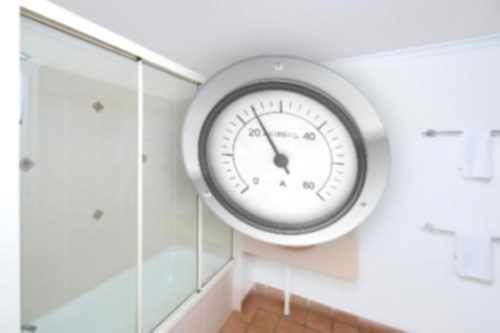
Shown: 24 A
